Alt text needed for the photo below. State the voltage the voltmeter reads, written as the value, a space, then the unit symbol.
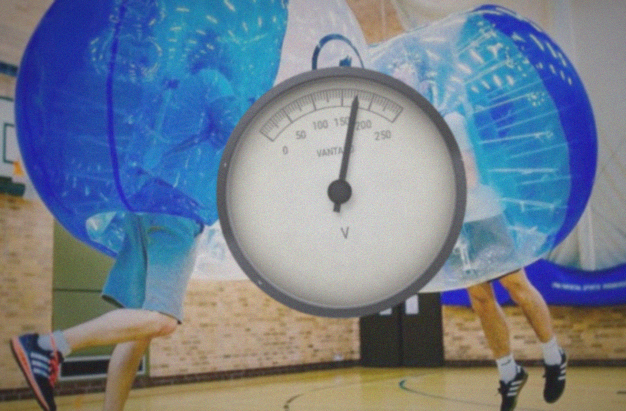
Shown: 175 V
